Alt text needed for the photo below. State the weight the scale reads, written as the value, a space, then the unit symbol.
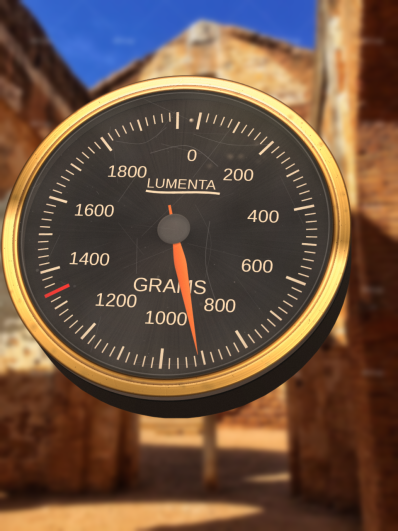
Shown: 910 g
